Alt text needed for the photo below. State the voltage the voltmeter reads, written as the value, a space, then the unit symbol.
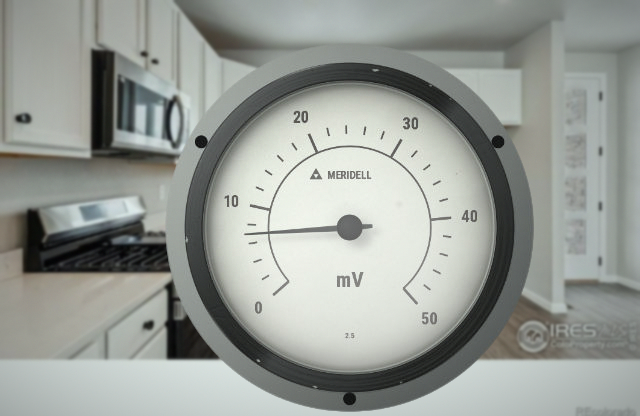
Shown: 7 mV
